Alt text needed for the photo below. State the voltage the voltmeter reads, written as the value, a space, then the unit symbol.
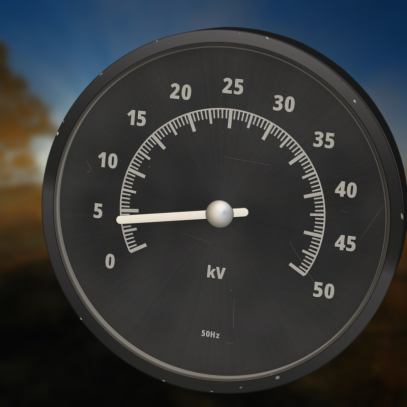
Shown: 4 kV
